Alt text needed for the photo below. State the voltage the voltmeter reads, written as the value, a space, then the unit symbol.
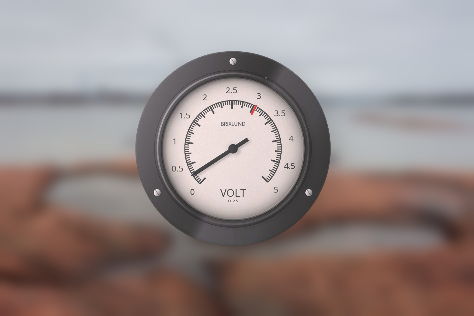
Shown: 0.25 V
